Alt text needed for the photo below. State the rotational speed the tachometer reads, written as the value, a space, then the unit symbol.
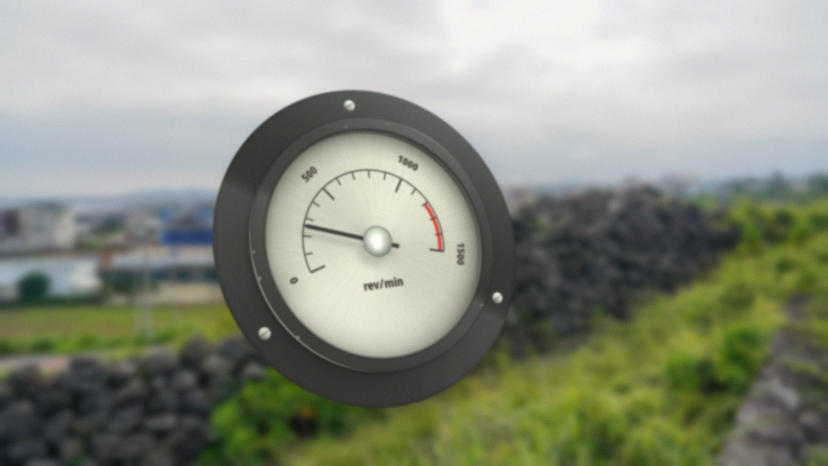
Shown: 250 rpm
